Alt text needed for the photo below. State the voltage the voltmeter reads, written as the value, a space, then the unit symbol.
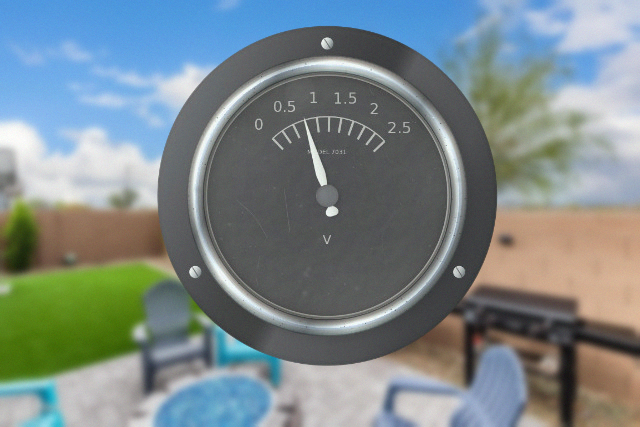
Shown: 0.75 V
